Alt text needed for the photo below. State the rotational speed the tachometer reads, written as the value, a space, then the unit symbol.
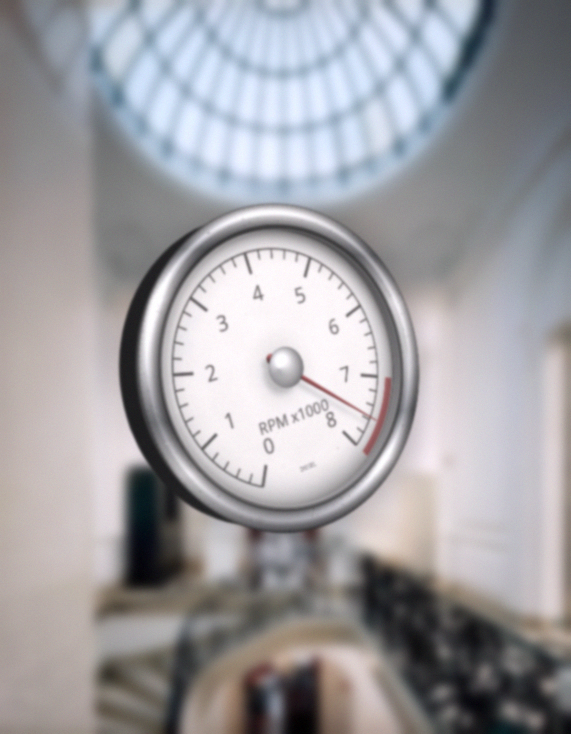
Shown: 7600 rpm
